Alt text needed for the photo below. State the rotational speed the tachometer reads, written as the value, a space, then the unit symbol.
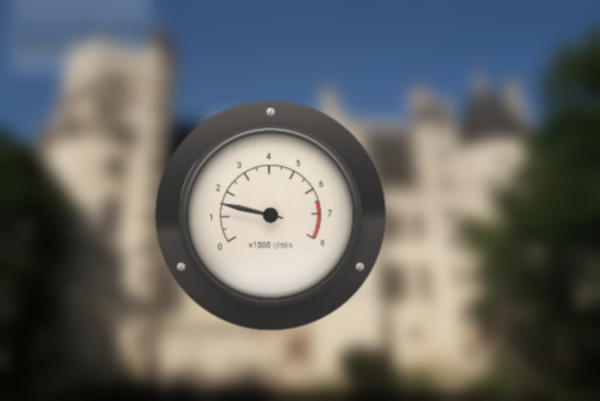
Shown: 1500 rpm
